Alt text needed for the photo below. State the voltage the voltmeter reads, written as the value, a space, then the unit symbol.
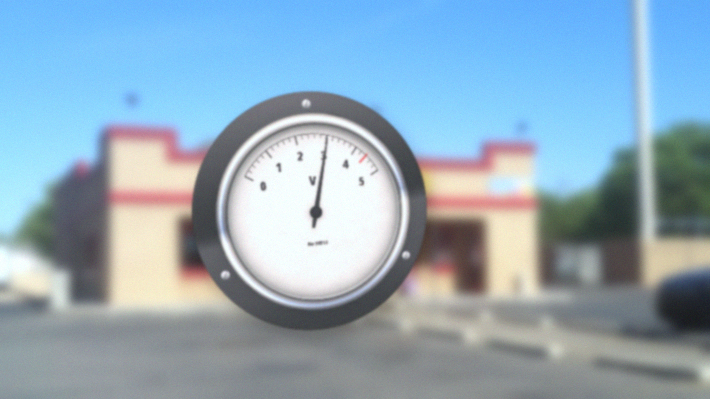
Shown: 3 V
